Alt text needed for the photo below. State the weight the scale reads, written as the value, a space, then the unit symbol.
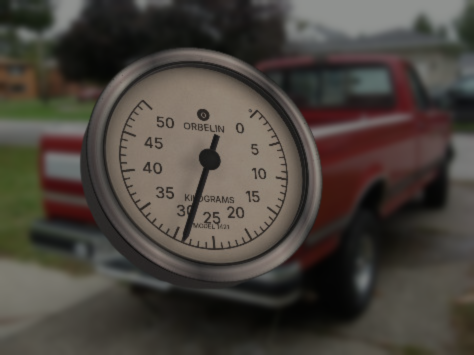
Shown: 29 kg
